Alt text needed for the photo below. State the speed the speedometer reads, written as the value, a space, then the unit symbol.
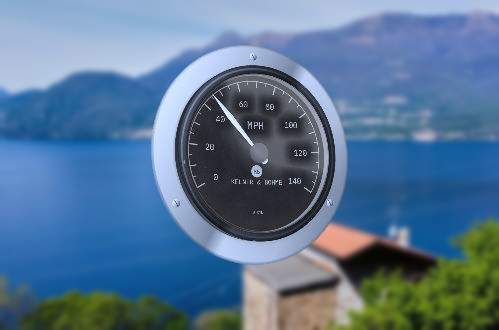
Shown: 45 mph
